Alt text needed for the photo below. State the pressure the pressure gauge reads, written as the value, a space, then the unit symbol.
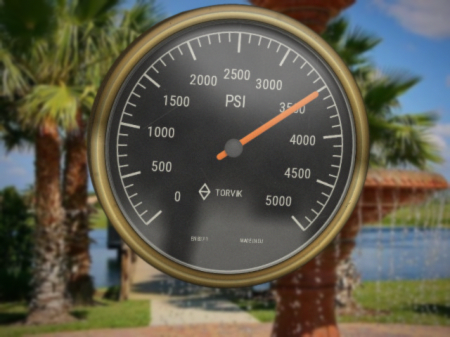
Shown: 3500 psi
